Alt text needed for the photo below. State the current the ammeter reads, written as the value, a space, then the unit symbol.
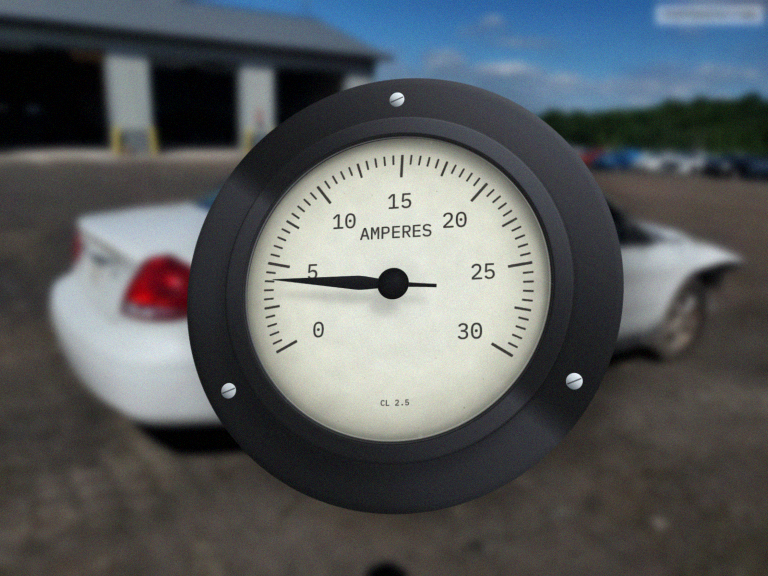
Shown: 4 A
